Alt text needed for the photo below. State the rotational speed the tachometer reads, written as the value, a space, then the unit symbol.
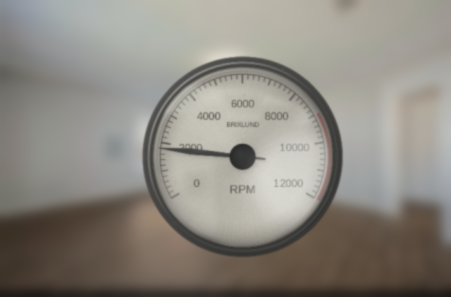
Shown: 1800 rpm
